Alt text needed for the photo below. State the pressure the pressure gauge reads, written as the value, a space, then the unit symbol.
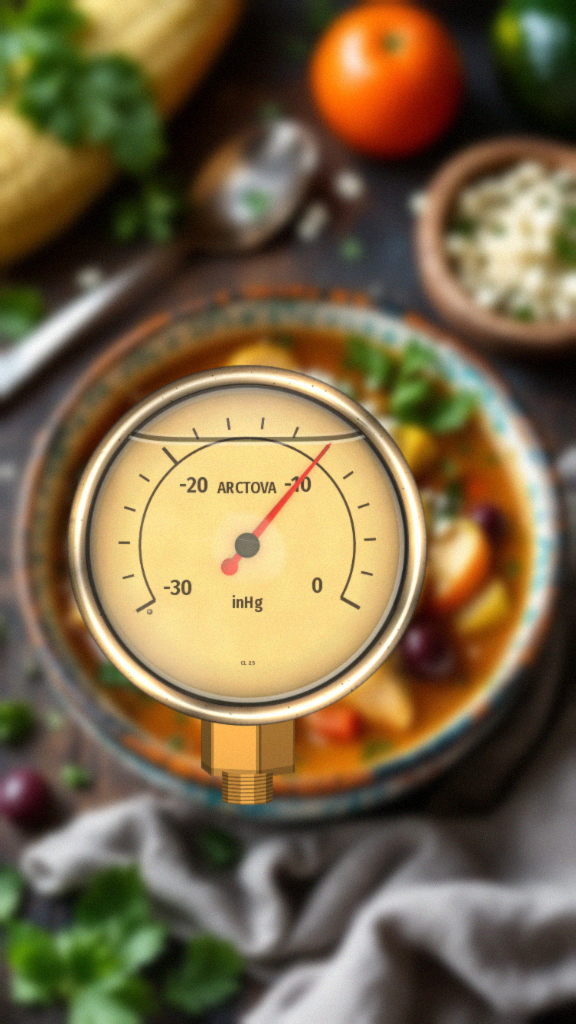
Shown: -10 inHg
